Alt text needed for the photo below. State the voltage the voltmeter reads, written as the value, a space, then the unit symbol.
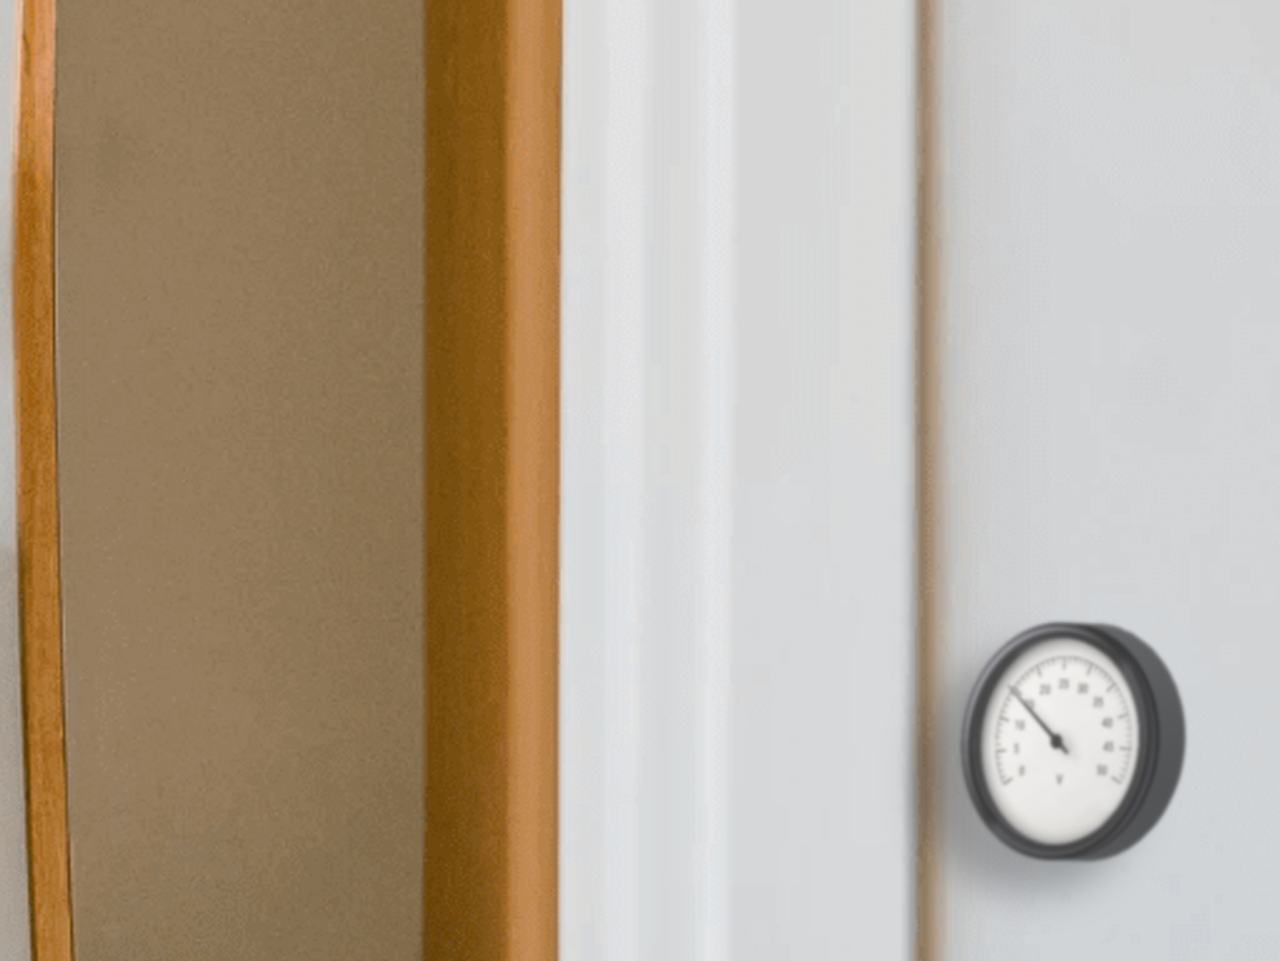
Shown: 15 V
